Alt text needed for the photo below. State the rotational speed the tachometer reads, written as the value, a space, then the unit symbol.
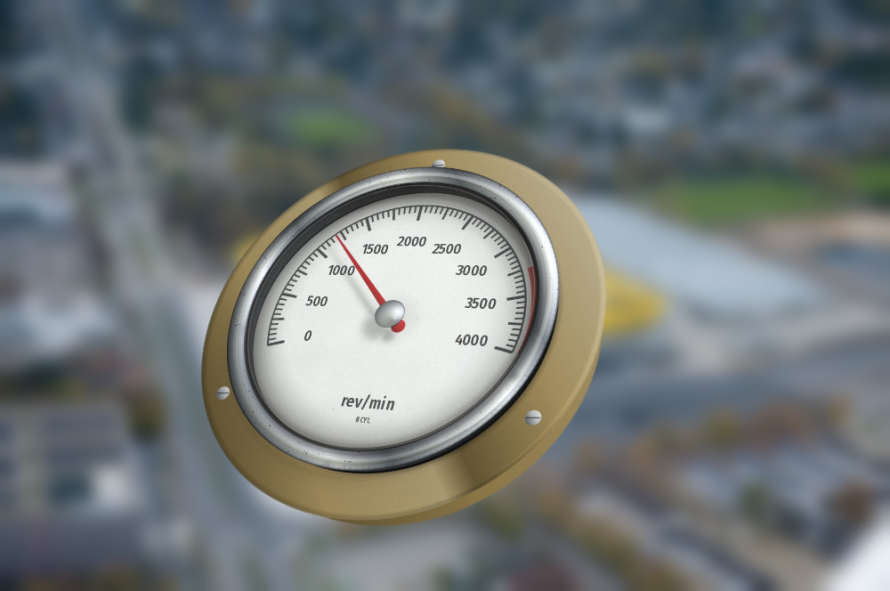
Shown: 1200 rpm
